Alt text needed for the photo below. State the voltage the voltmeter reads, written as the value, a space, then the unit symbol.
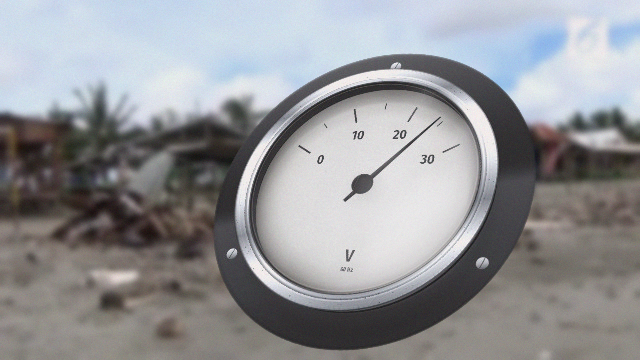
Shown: 25 V
